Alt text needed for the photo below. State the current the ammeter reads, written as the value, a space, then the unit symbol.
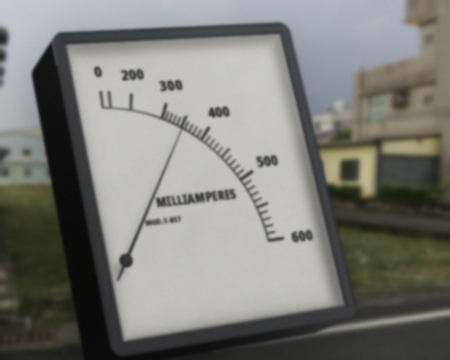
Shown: 350 mA
